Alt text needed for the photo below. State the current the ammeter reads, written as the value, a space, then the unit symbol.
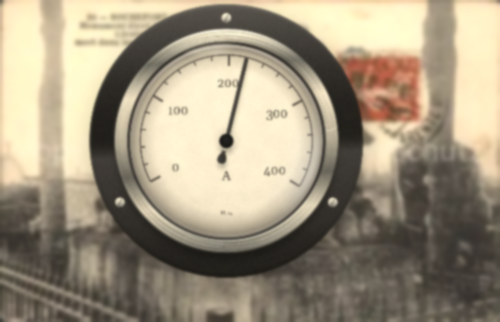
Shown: 220 A
